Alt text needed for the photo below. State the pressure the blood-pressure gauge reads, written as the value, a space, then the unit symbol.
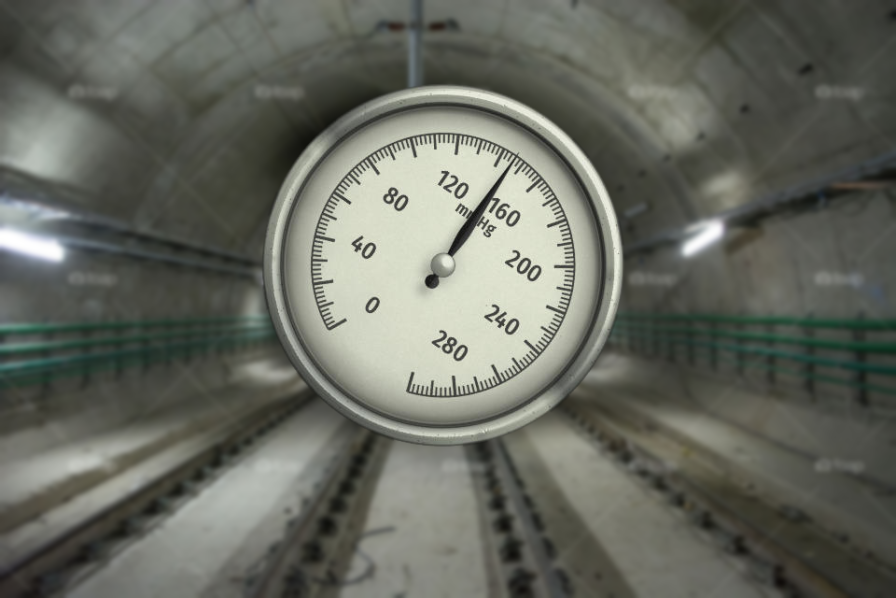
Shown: 146 mmHg
